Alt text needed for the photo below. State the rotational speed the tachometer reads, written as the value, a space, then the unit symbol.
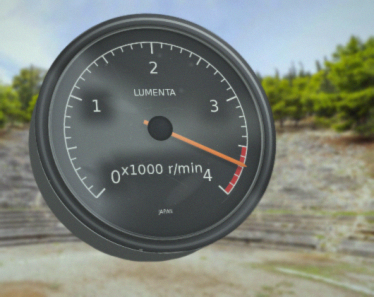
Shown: 3700 rpm
